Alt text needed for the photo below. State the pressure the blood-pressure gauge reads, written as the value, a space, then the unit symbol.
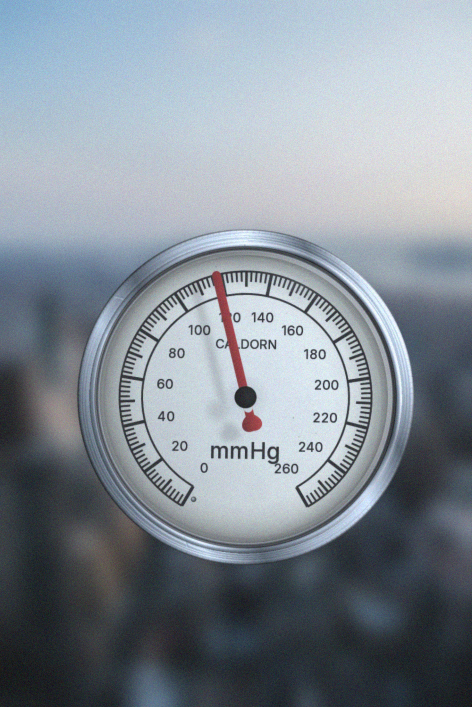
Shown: 118 mmHg
